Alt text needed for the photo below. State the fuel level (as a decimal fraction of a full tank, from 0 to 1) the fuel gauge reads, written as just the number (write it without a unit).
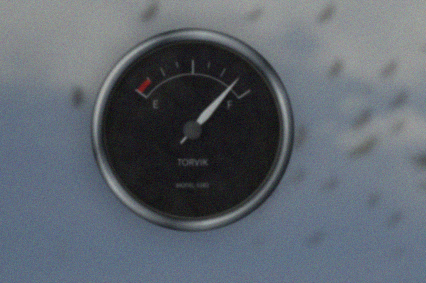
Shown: 0.875
